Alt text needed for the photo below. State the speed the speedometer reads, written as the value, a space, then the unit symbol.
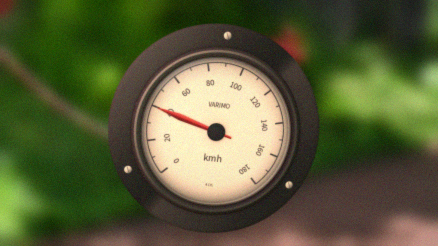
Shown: 40 km/h
